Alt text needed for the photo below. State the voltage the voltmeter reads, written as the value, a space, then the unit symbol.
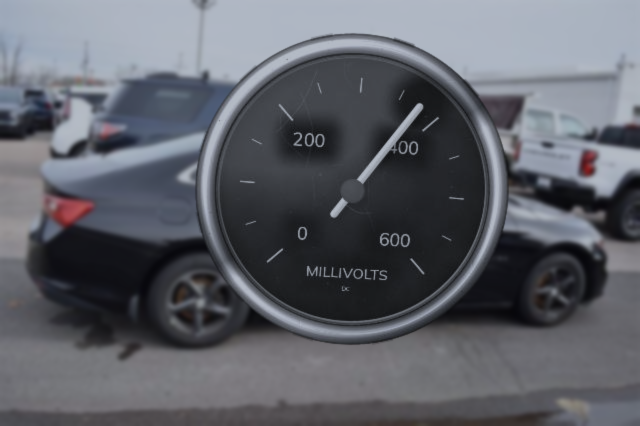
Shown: 375 mV
